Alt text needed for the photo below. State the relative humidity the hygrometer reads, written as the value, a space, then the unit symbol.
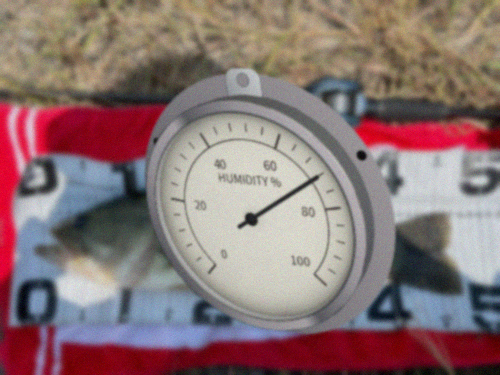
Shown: 72 %
